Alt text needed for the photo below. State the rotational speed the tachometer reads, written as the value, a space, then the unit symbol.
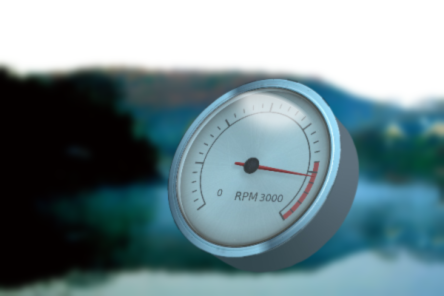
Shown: 2550 rpm
